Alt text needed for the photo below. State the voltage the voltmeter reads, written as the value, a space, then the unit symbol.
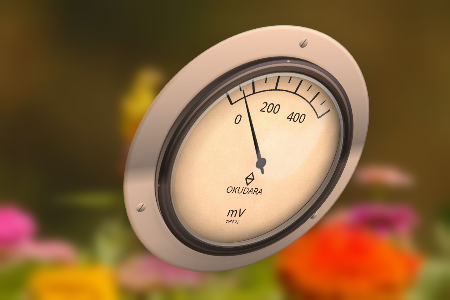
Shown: 50 mV
